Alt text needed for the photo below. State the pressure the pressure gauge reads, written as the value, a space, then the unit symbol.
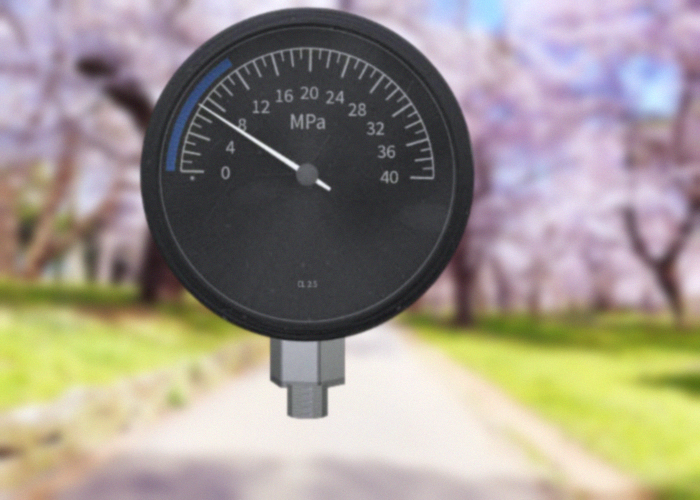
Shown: 7 MPa
